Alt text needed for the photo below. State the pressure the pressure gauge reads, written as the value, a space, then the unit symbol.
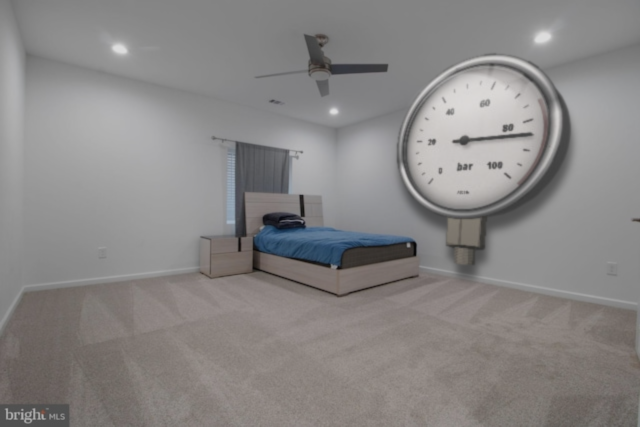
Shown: 85 bar
